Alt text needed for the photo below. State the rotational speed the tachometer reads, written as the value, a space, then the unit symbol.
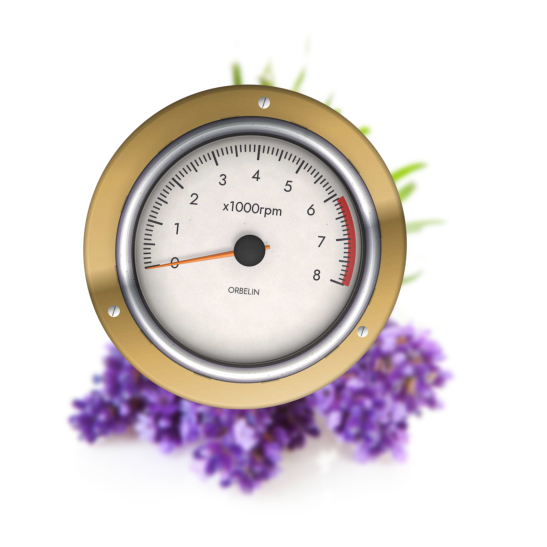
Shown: 0 rpm
